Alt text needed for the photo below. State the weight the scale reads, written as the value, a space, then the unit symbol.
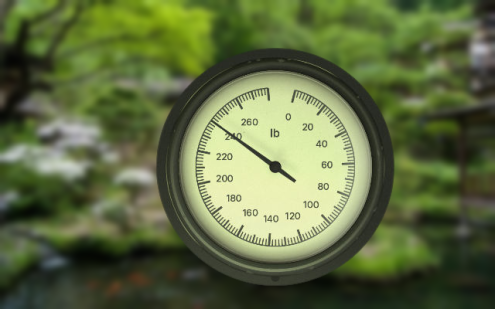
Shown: 240 lb
